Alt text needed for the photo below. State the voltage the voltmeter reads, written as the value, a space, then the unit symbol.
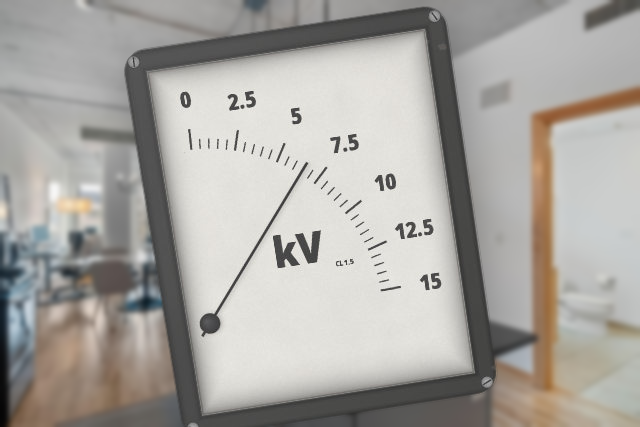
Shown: 6.5 kV
